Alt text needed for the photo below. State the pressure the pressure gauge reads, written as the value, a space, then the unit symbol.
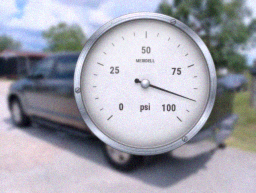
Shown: 90 psi
